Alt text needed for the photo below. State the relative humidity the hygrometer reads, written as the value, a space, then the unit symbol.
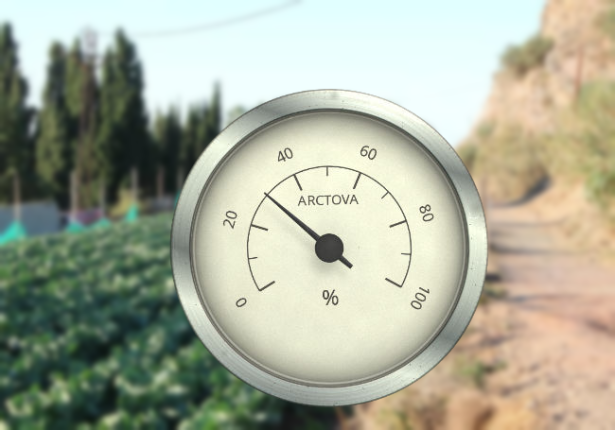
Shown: 30 %
